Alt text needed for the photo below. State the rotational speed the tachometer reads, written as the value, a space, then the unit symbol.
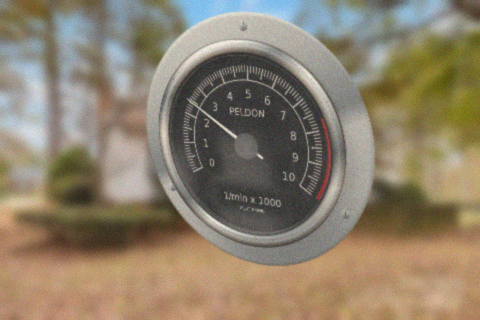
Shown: 2500 rpm
